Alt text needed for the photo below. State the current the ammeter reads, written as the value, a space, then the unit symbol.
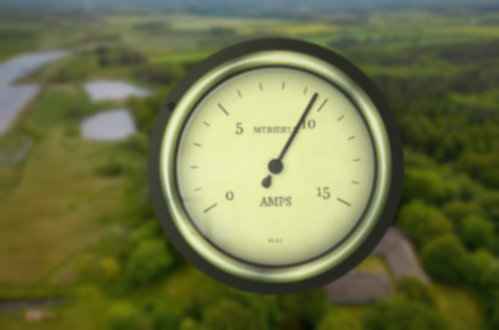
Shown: 9.5 A
